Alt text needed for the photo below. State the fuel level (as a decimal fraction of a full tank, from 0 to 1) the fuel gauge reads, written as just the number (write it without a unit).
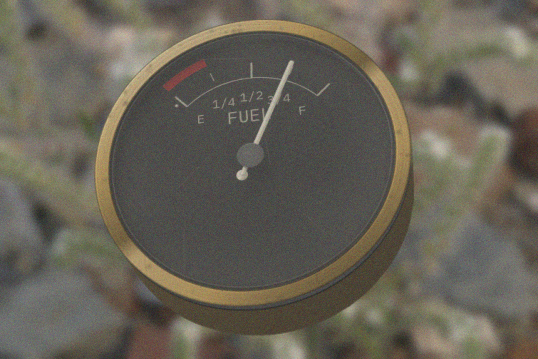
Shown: 0.75
